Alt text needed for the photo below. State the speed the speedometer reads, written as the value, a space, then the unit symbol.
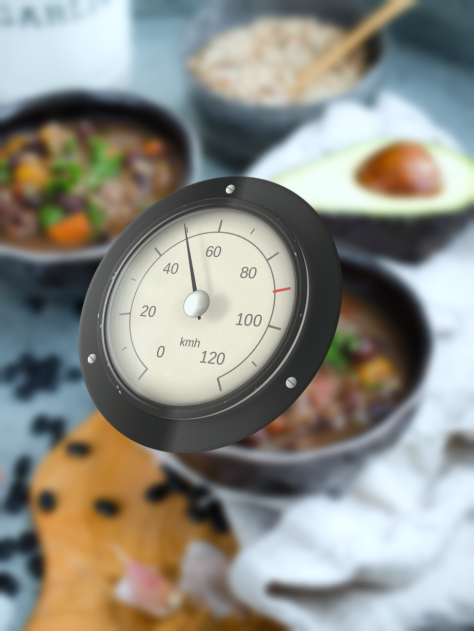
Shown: 50 km/h
